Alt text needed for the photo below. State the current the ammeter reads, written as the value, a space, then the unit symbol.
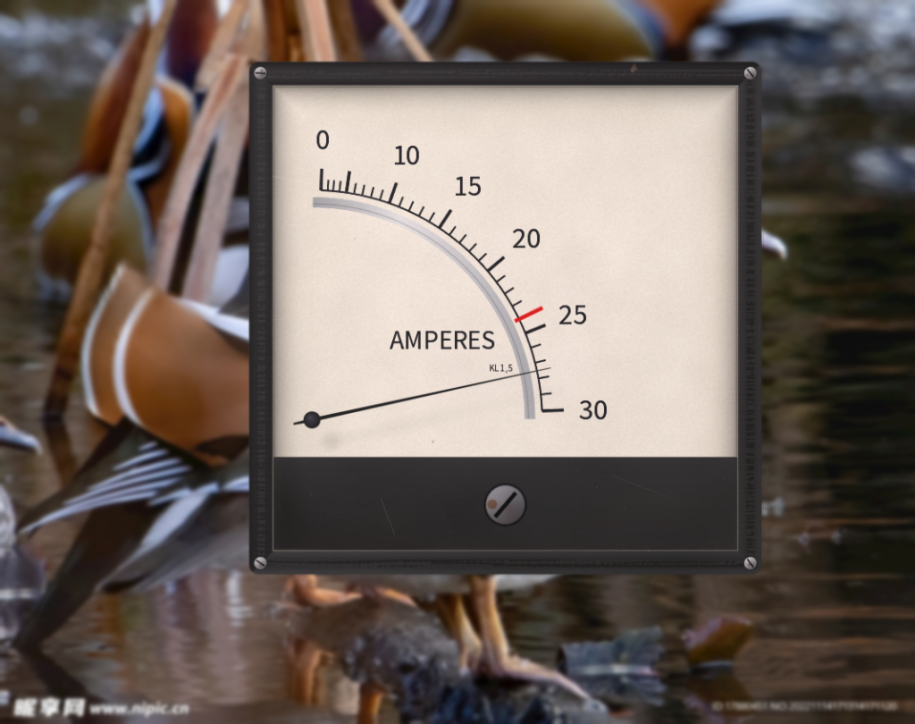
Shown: 27.5 A
